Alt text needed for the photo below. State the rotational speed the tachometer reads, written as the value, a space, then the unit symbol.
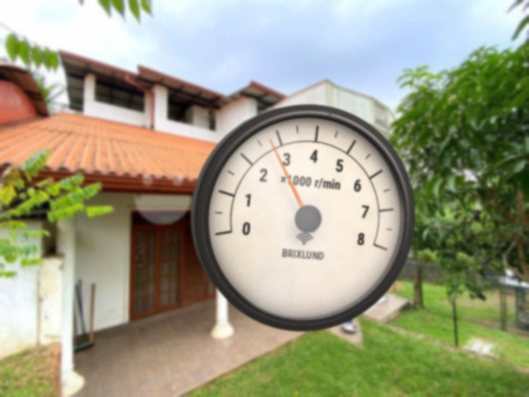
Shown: 2750 rpm
